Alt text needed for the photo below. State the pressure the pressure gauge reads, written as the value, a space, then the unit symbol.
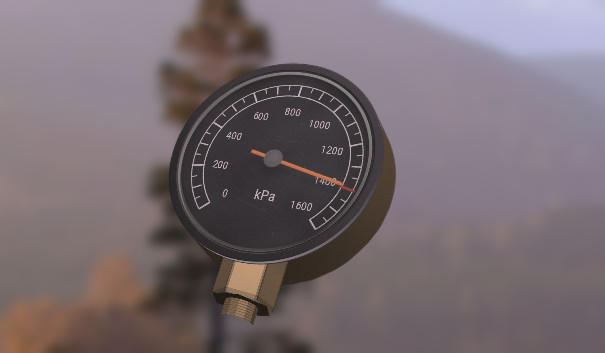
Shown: 1400 kPa
